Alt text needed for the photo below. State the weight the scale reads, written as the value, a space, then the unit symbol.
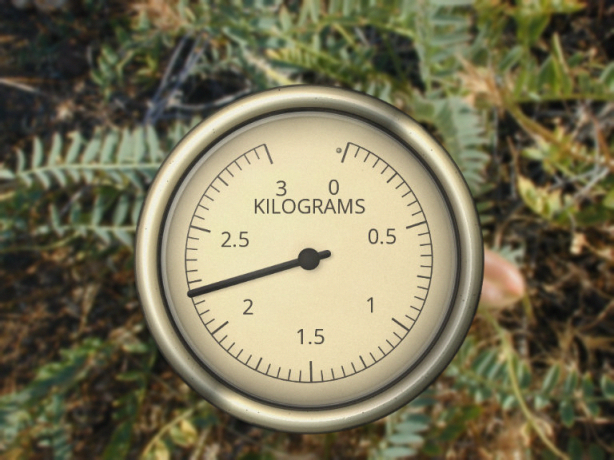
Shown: 2.2 kg
